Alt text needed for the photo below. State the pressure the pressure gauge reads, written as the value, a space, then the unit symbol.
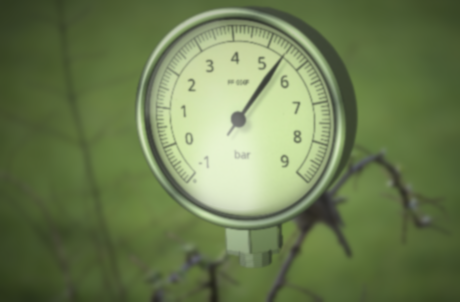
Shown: 5.5 bar
